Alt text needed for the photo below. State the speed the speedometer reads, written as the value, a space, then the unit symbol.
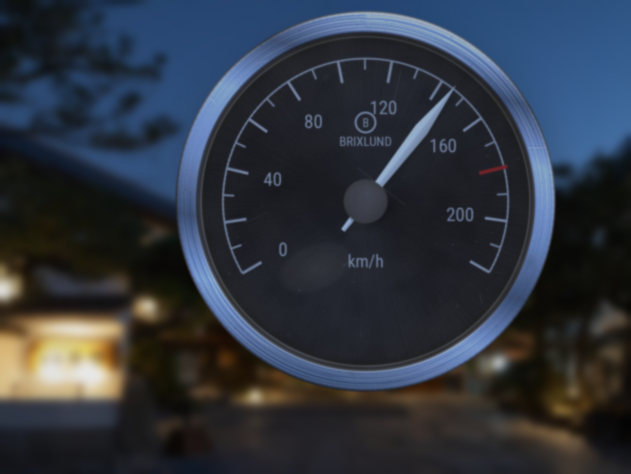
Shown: 145 km/h
